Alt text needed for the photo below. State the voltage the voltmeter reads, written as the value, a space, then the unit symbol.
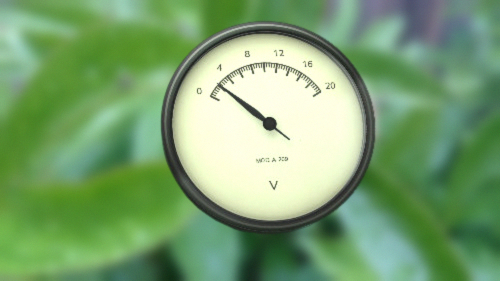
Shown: 2 V
